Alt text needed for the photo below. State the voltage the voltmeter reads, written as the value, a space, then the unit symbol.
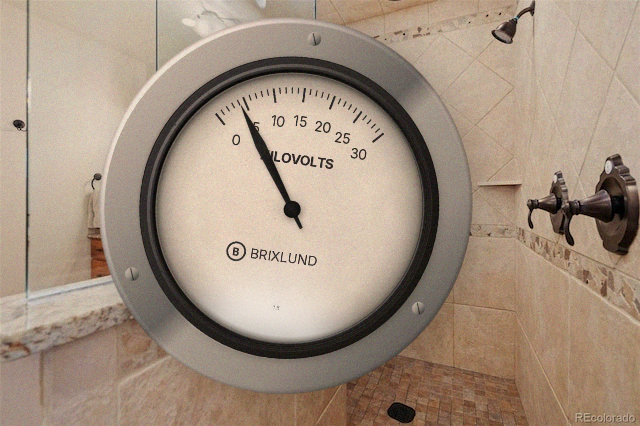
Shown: 4 kV
